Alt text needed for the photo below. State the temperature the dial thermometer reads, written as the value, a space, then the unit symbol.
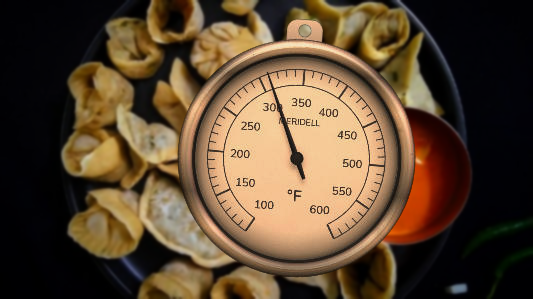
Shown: 310 °F
